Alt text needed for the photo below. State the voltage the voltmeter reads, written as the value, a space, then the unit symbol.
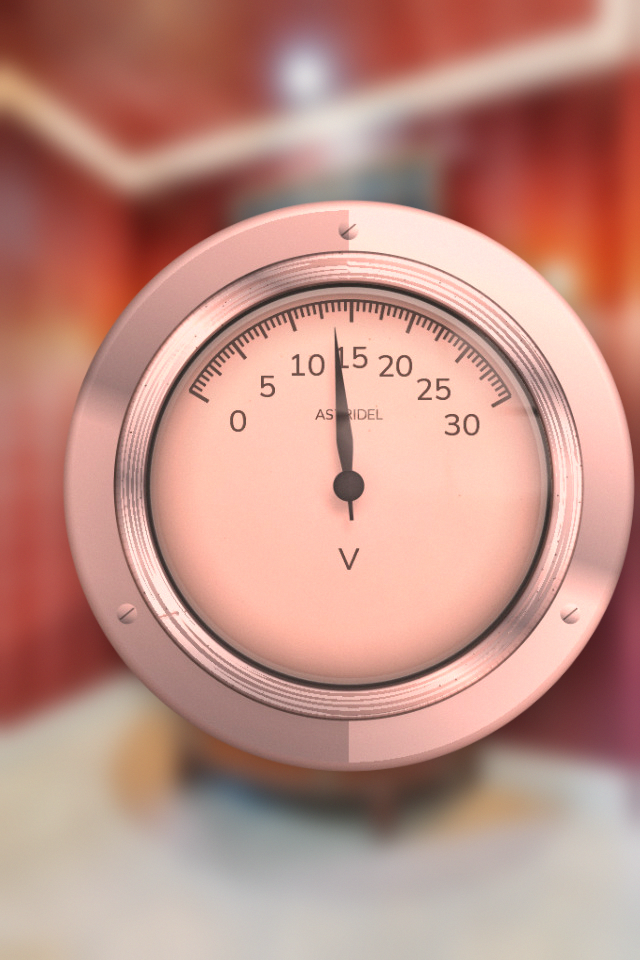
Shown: 13.5 V
